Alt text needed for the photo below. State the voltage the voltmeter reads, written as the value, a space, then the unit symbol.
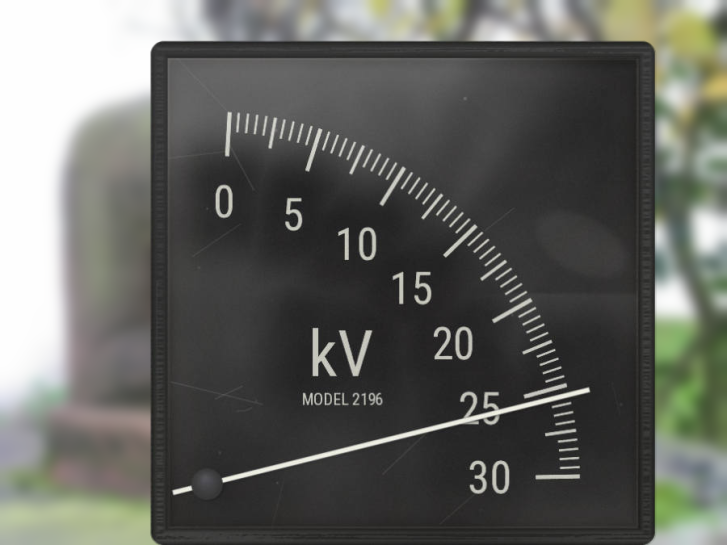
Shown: 25.5 kV
